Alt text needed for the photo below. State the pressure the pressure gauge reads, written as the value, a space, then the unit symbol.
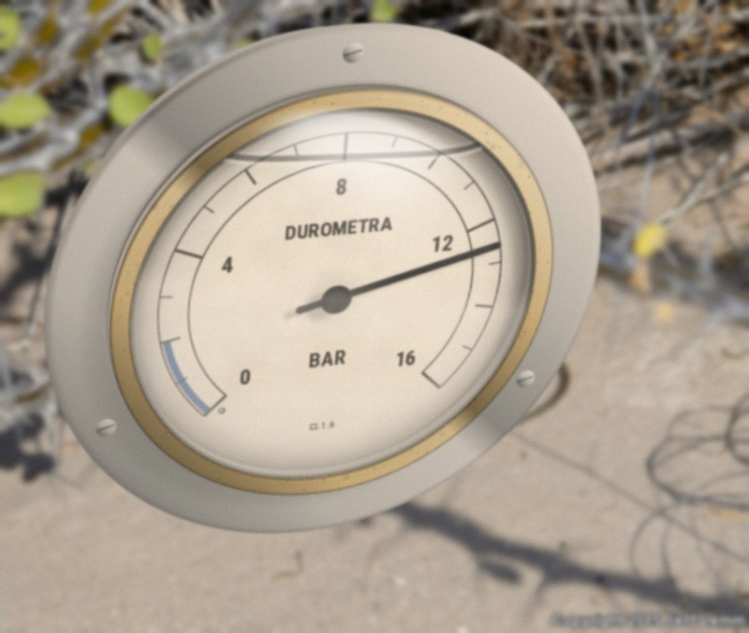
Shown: 12.5 bar
